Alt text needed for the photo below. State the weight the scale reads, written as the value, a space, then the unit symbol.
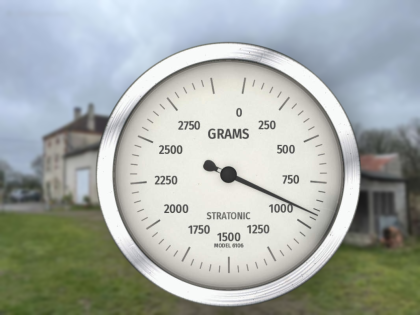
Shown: 925 g
